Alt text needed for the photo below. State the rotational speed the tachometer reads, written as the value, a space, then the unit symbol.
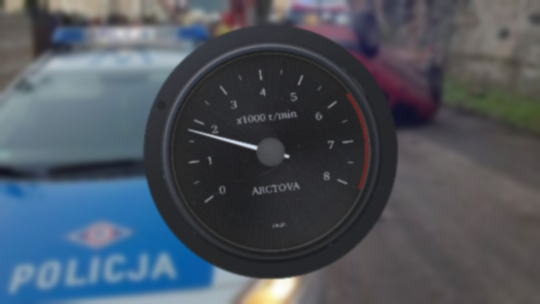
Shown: 1750 rpm
